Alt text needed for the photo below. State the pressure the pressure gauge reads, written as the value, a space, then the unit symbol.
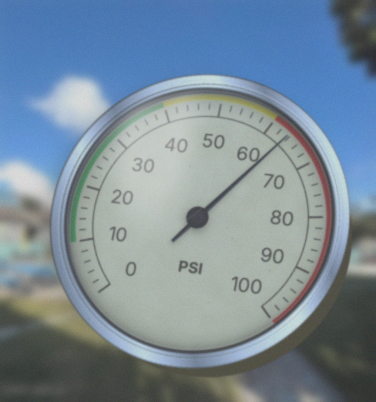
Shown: 64 psi
